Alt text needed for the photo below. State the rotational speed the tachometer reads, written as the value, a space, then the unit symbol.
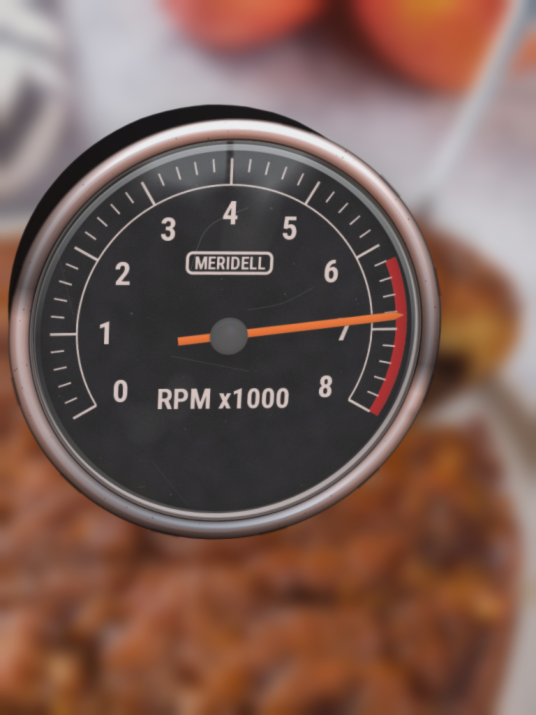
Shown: 6800 rpm
